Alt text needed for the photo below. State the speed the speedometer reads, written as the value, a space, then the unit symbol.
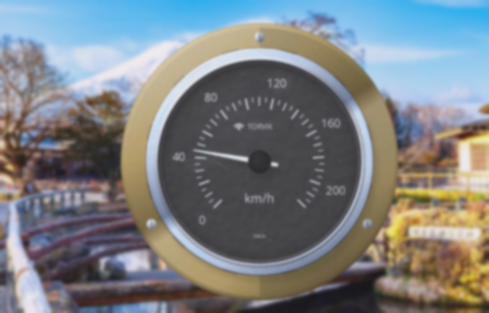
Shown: 45 km/h
